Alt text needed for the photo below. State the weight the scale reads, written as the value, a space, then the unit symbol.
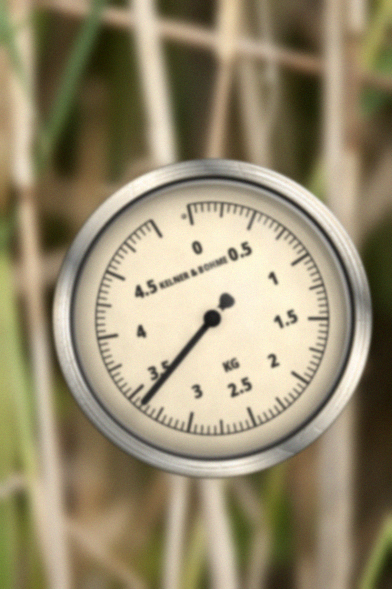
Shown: 3.4 kg
